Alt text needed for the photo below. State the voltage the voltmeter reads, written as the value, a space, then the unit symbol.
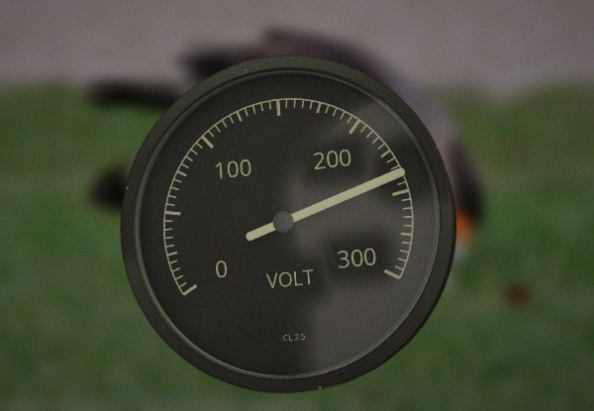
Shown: 240 V
